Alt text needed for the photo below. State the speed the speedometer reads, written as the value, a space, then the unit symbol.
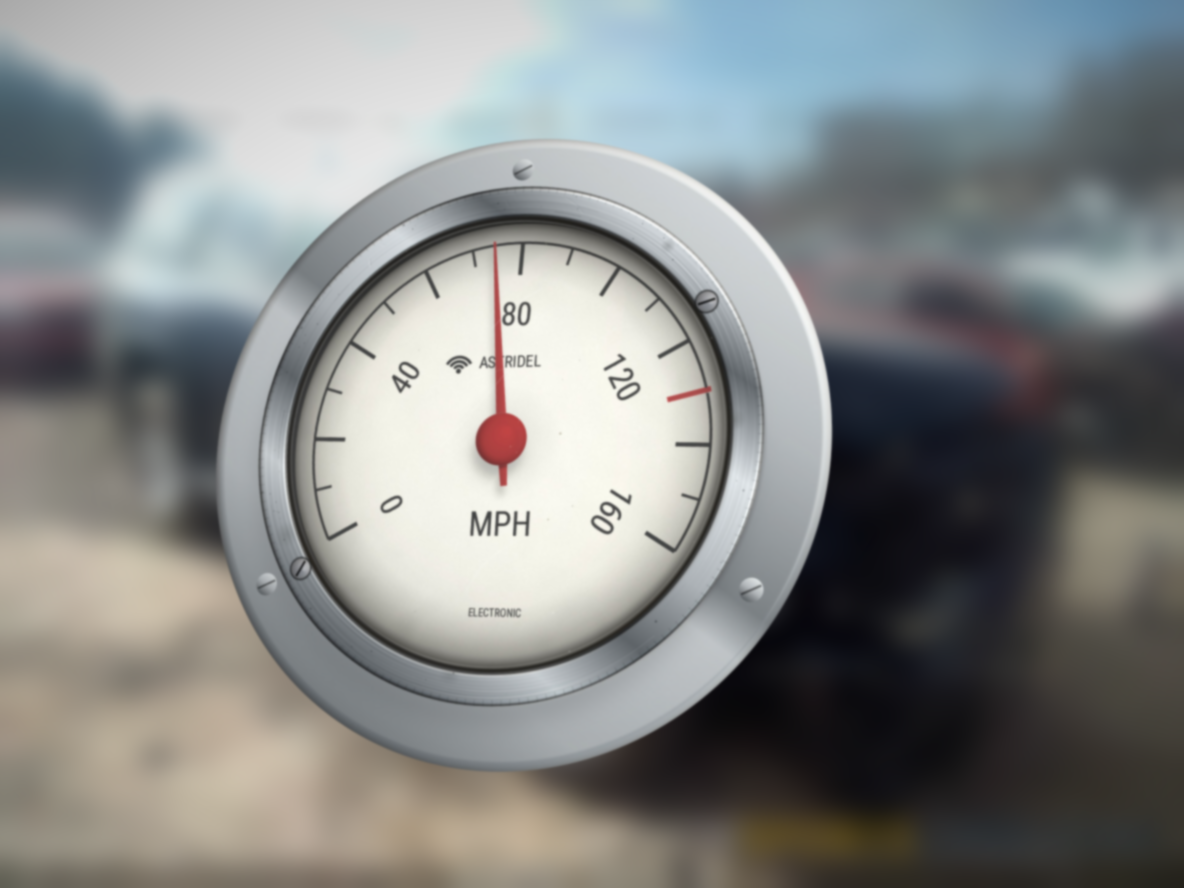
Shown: 75 mph
